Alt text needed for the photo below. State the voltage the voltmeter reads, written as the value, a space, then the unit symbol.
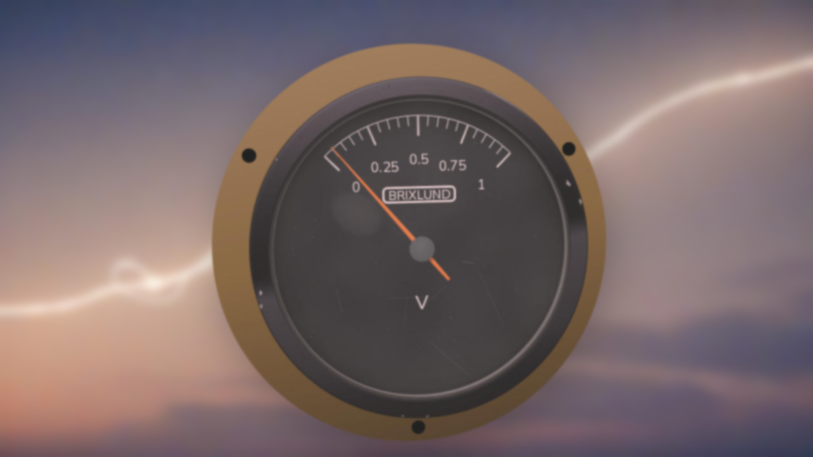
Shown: 0.05 V
